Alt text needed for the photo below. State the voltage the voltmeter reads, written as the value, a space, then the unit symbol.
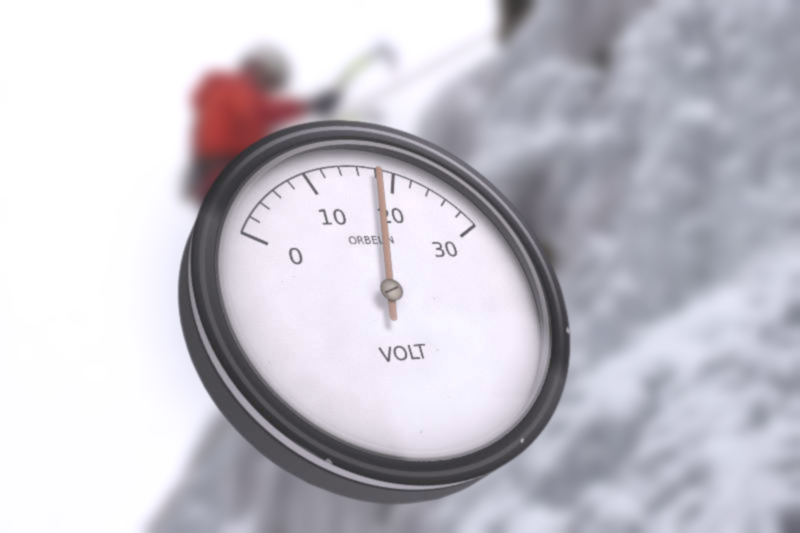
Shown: 18 V
